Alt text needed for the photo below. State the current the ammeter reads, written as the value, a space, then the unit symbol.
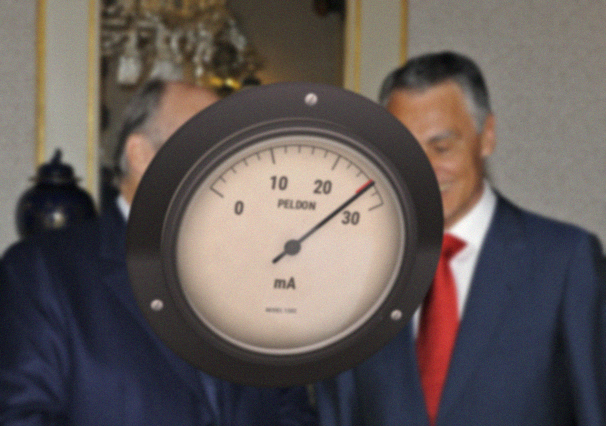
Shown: 26 mA
